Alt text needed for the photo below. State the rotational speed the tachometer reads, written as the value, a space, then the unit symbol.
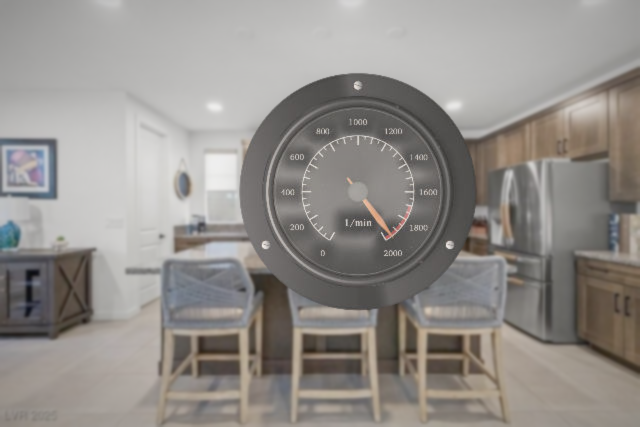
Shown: 1950 rpm
